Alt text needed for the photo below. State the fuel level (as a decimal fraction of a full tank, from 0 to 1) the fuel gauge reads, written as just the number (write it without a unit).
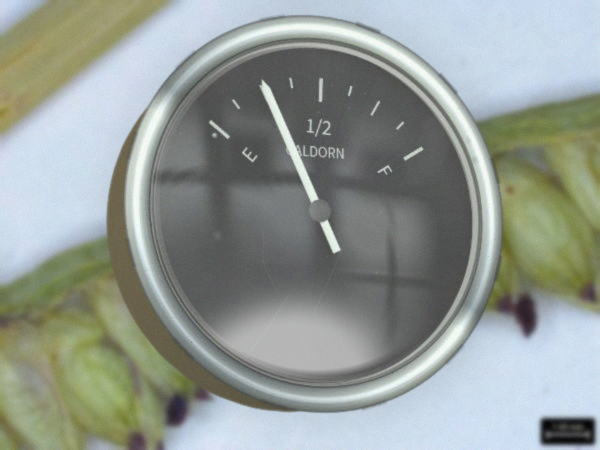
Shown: 0.25
